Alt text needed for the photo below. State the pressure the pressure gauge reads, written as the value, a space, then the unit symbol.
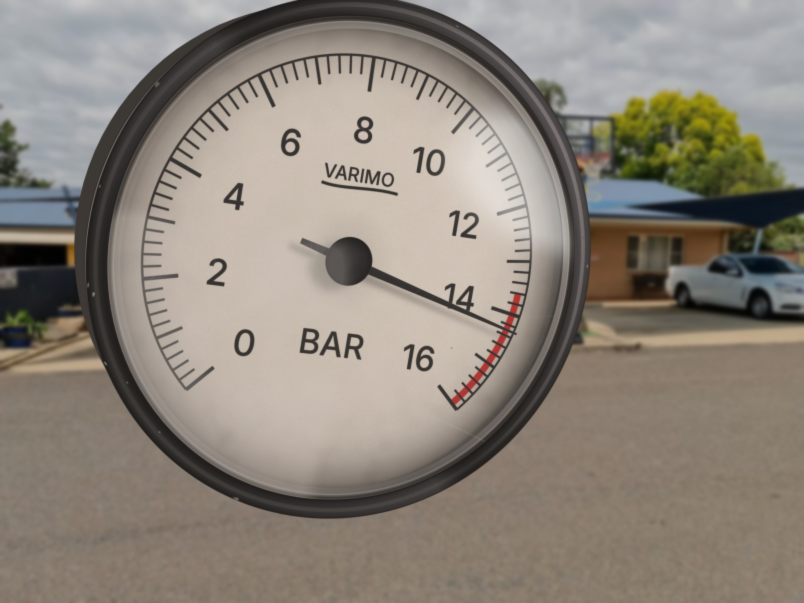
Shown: 14.3 bar
